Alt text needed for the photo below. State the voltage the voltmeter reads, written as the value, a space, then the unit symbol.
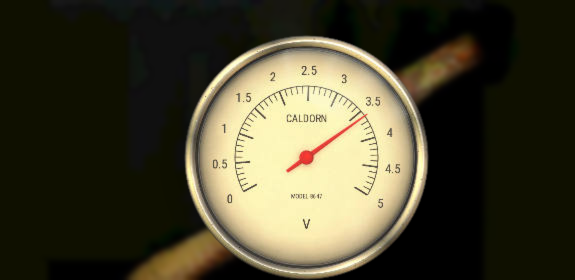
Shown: 3.6 V
